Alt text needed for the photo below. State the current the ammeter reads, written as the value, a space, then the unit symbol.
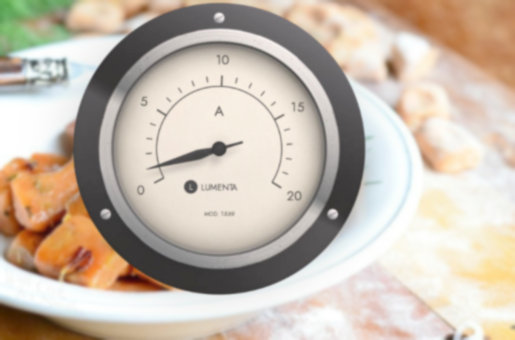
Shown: 1 A
